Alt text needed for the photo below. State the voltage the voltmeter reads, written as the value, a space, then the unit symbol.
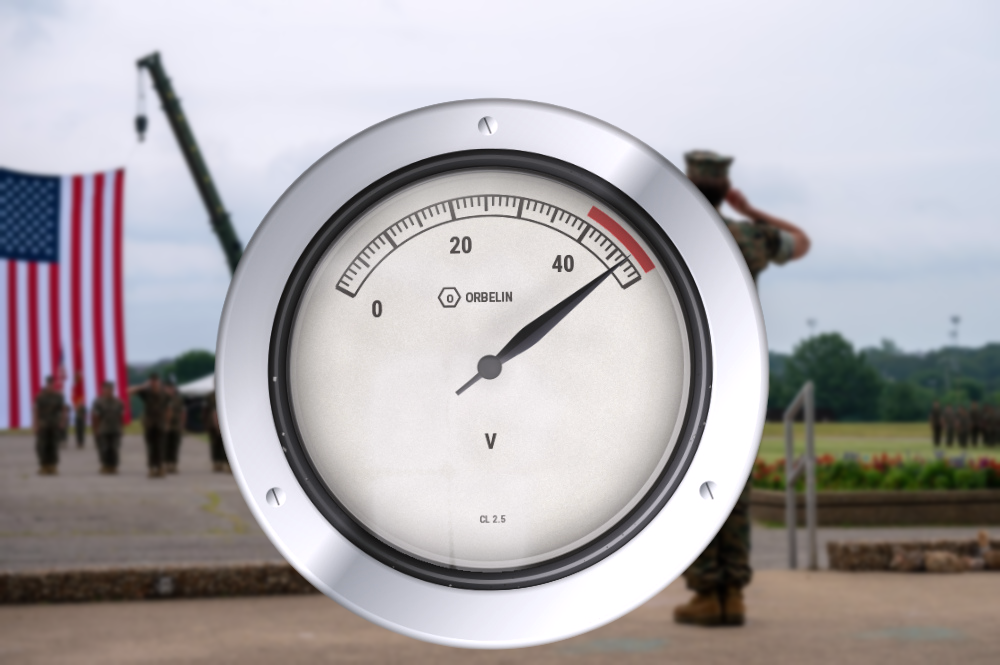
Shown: 47 V
